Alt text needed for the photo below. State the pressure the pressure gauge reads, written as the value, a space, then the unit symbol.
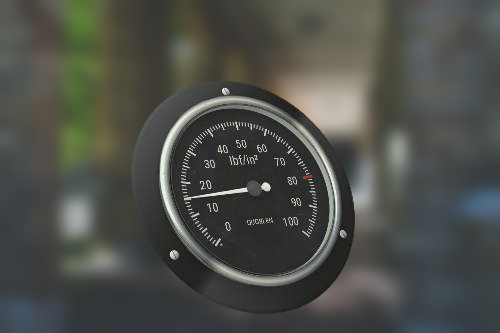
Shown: 15 psi
